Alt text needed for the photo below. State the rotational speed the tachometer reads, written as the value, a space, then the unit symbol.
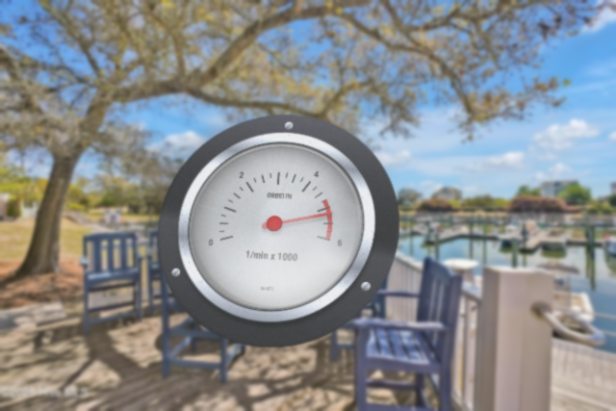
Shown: 5250 rpm
